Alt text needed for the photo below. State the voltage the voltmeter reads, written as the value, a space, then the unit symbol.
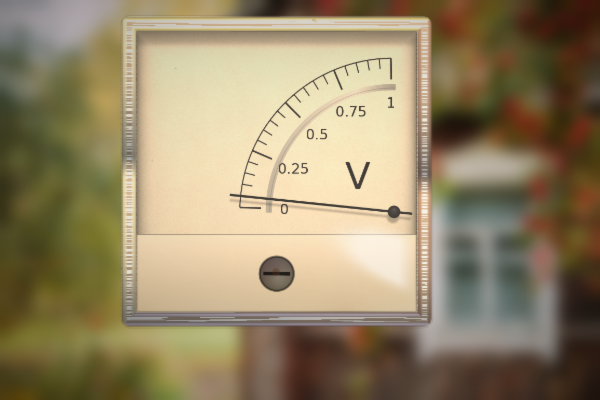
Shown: 0.05 V
